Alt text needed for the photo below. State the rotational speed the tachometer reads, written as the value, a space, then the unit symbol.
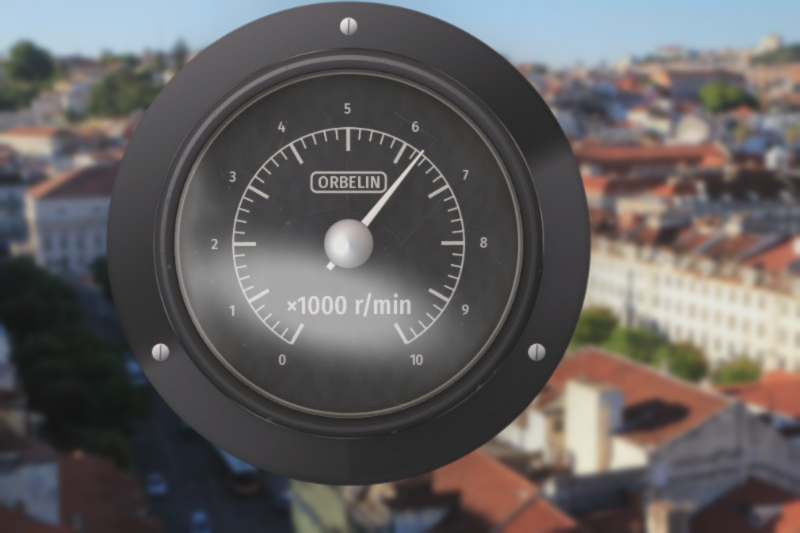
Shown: 6300 rpm
